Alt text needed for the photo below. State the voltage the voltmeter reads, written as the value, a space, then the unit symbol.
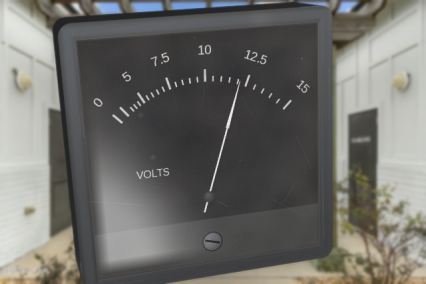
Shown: 12 V
